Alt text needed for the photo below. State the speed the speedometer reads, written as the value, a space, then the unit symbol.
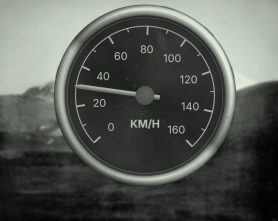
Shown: 30 km/h
